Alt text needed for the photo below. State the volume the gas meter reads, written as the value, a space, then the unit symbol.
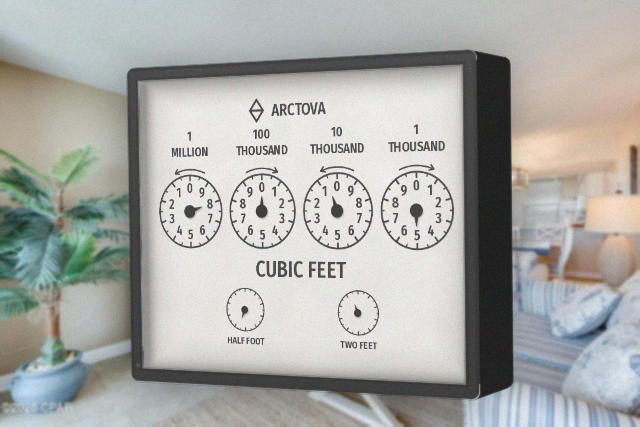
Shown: 800500 ft³
